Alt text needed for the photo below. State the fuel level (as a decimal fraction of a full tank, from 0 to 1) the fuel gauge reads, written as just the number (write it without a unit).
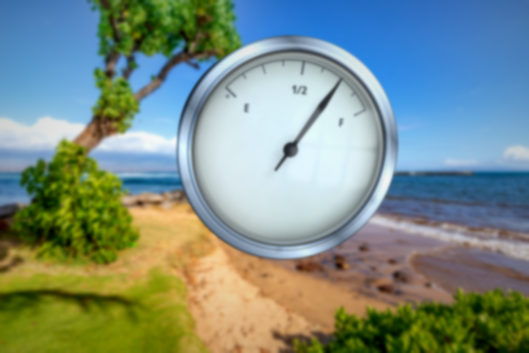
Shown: 0.75
